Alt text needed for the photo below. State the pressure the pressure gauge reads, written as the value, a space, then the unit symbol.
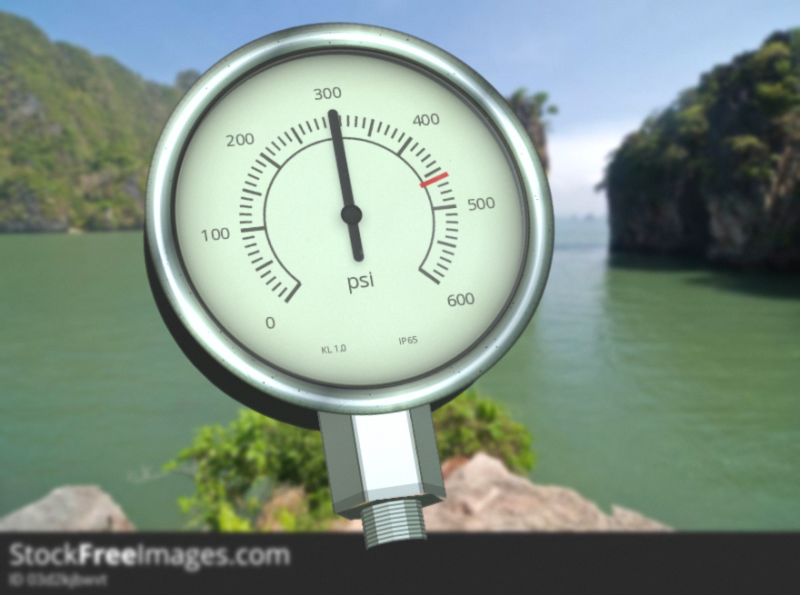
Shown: 300 psi
